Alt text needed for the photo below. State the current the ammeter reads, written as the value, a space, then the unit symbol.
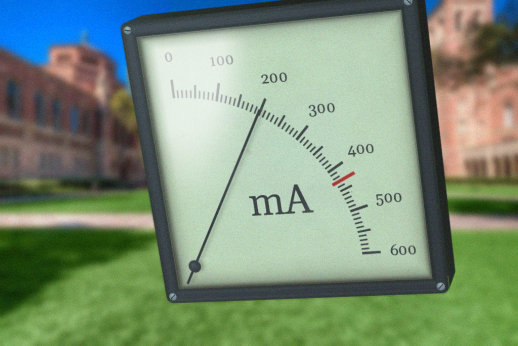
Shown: 200 mA
